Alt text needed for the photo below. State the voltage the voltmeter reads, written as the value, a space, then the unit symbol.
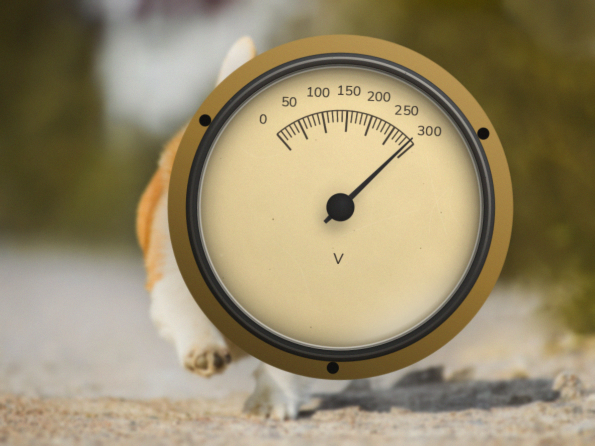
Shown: 290 V
